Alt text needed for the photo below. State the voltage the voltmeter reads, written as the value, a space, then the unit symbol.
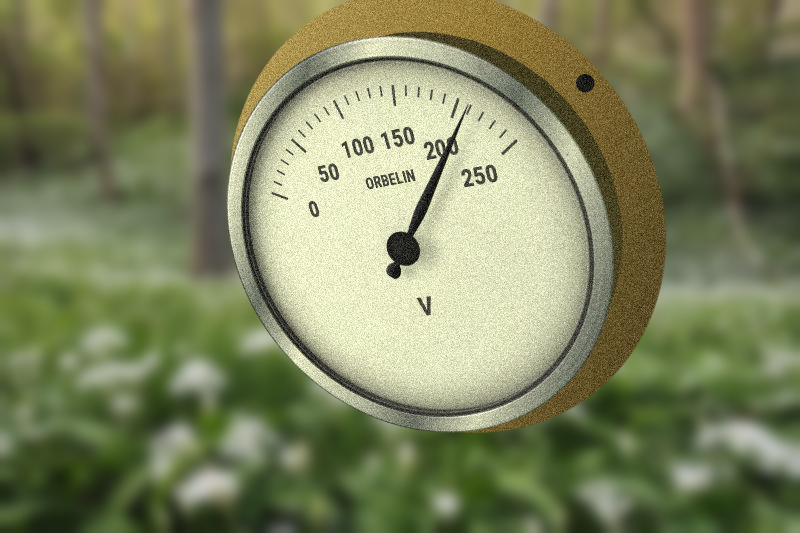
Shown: 210 V
